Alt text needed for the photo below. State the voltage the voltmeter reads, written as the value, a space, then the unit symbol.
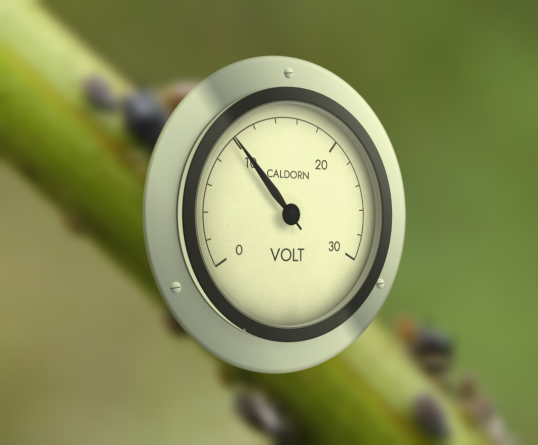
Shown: 10 V
